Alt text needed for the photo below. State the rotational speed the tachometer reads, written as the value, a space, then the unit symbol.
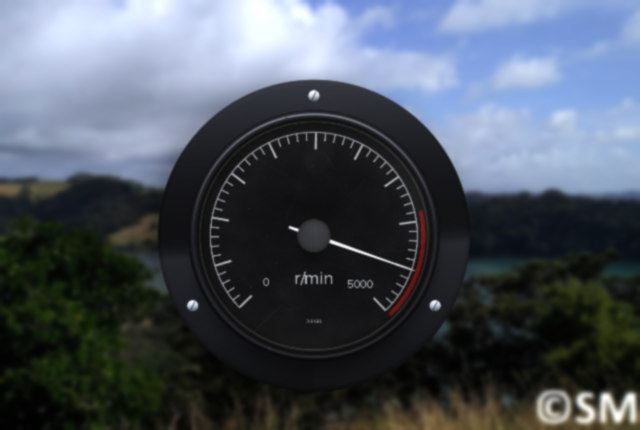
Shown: 4500 rpm
